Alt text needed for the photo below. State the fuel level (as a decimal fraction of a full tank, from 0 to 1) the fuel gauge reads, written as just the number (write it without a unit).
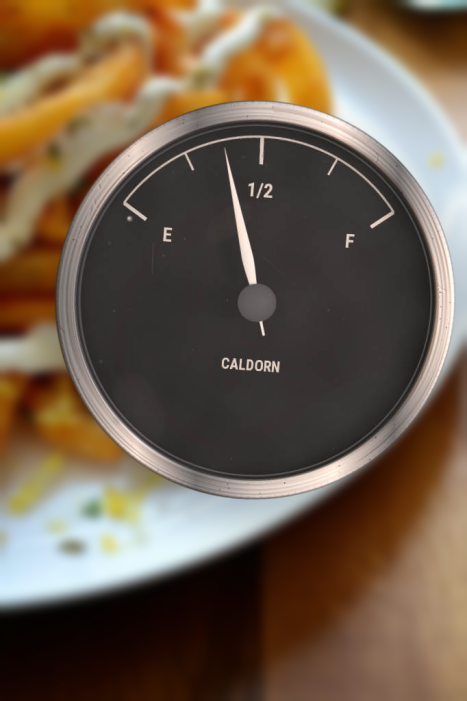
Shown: 0.375
